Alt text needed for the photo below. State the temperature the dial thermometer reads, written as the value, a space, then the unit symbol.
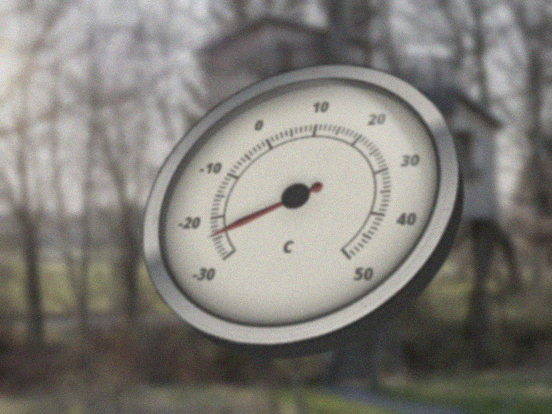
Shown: -25 °C
